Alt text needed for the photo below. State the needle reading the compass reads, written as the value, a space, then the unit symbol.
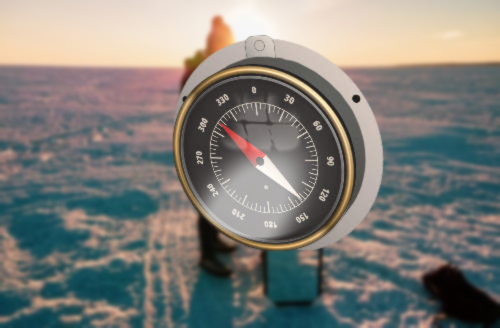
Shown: 315 °
